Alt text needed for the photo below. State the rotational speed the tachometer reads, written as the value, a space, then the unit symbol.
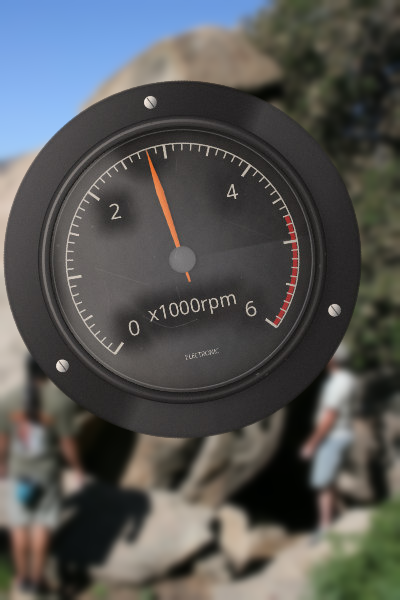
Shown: 2800 rpm
